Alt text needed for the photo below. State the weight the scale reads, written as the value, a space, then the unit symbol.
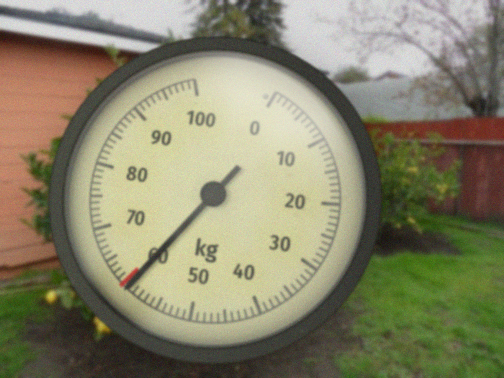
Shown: 60 kg
